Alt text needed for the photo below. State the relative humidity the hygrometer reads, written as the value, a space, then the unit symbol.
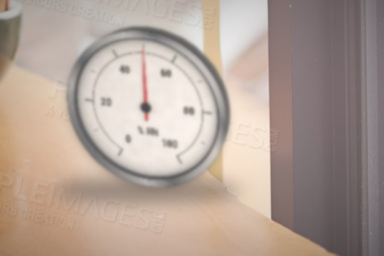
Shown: 50 %
